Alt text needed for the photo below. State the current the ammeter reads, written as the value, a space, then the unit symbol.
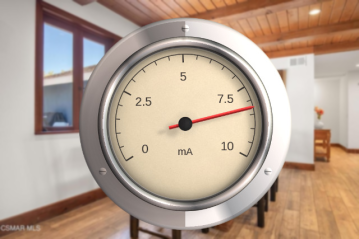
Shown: 8.25 mA
